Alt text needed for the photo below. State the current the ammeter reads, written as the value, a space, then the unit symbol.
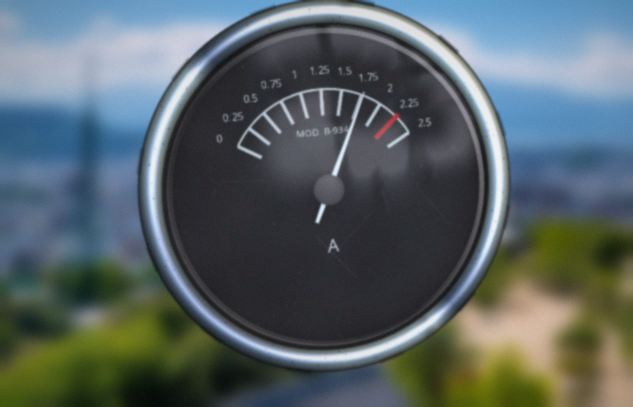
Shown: 1.75 A
